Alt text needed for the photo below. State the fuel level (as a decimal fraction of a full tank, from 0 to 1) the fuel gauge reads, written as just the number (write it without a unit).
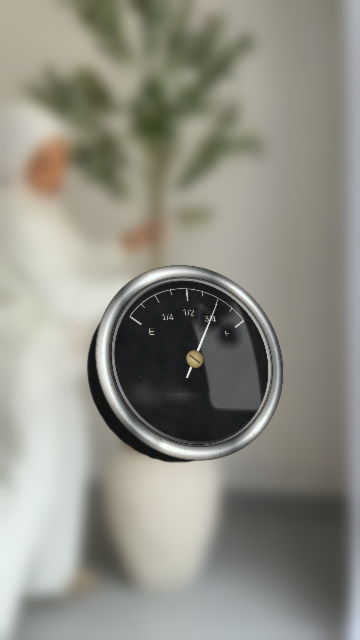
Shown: 0.75
